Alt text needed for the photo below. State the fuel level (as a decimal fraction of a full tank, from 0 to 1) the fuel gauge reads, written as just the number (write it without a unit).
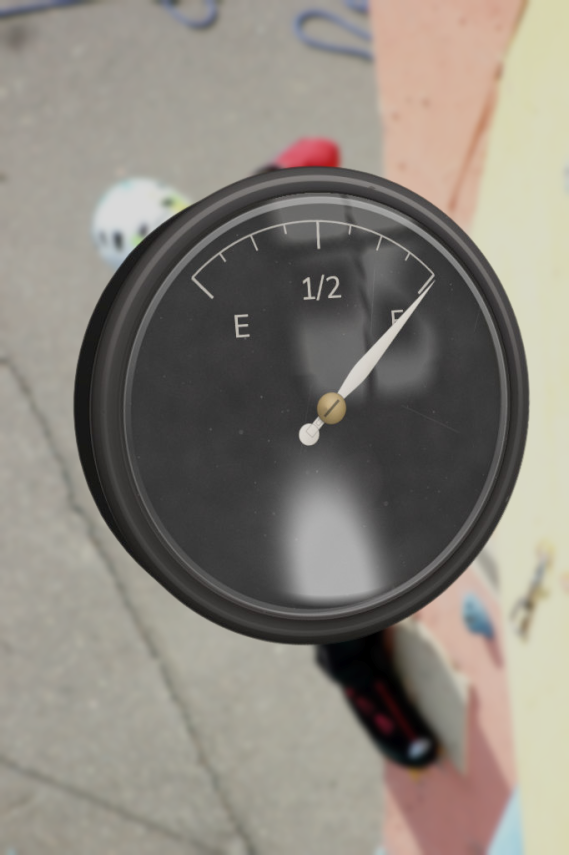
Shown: 1
